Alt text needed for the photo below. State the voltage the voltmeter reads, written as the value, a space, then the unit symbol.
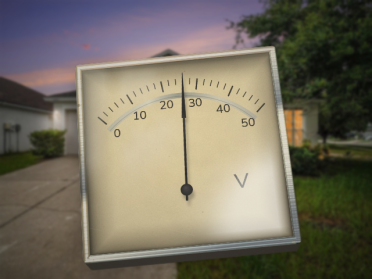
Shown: 26 V
